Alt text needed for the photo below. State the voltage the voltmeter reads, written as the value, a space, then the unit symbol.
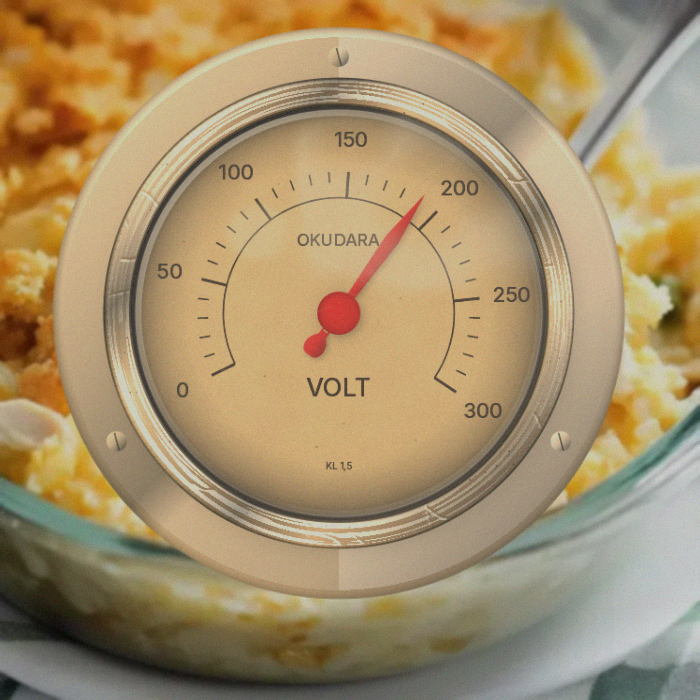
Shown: 190 V
